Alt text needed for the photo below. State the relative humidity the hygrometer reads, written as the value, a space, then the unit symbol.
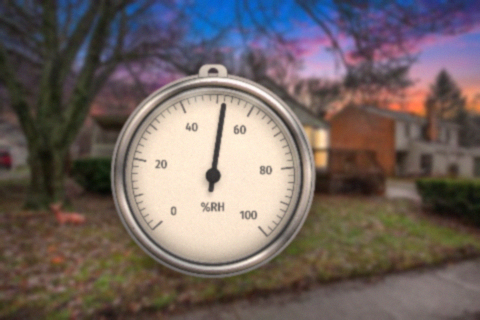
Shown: 52 %
